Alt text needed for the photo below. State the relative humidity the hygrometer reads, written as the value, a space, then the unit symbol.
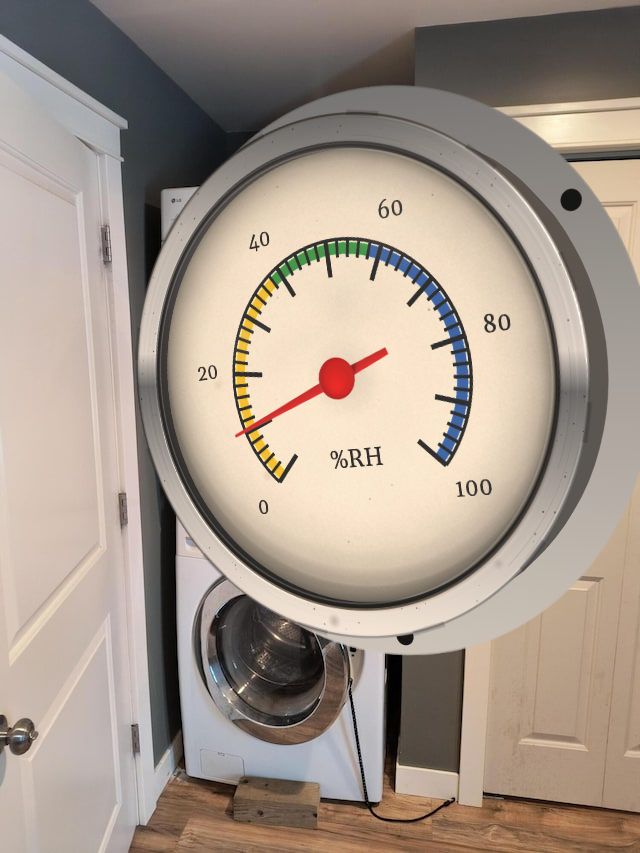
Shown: 10 %
